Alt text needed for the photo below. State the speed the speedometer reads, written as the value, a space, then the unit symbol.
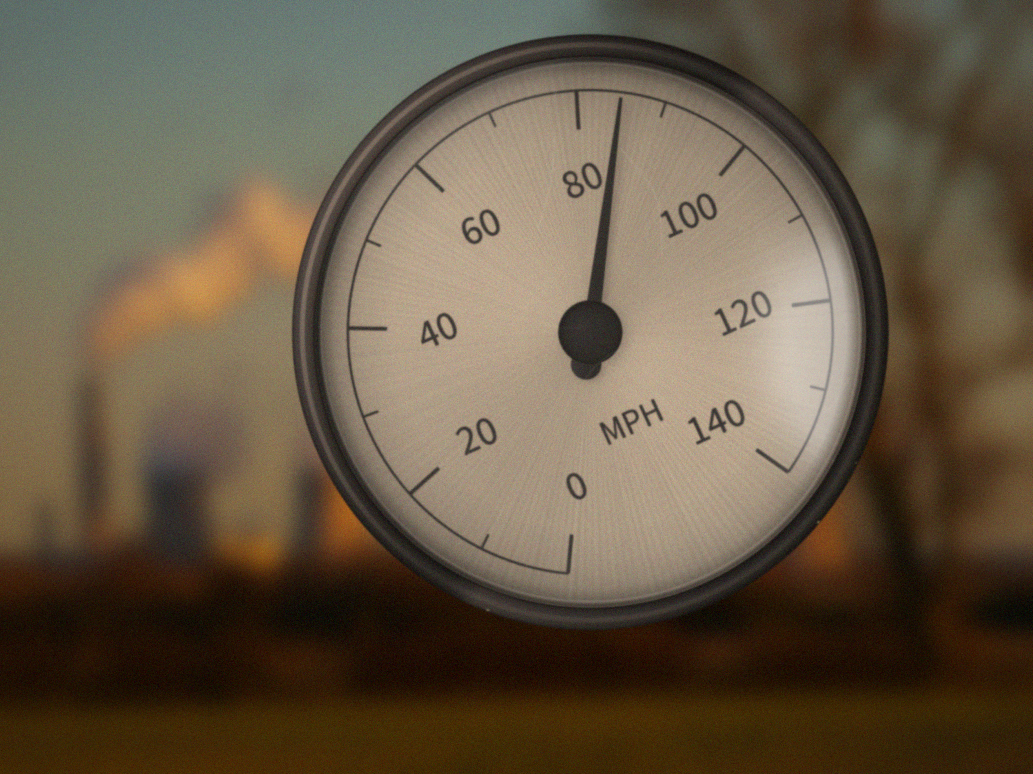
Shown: 85 mph
